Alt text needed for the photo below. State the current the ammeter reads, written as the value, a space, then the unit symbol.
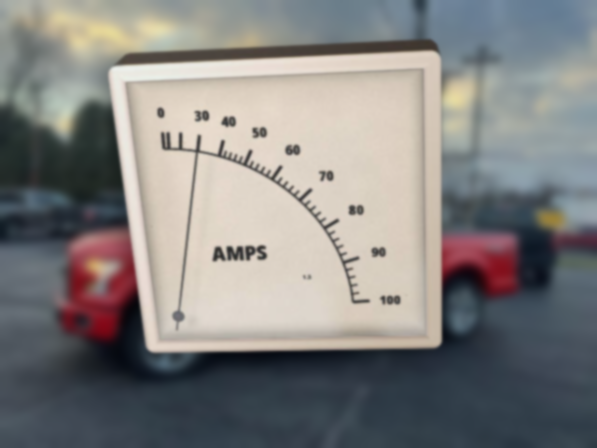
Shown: 30 A
